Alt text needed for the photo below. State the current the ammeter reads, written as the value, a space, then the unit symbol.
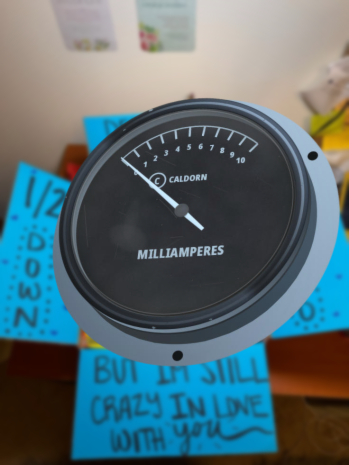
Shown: 0 mA
